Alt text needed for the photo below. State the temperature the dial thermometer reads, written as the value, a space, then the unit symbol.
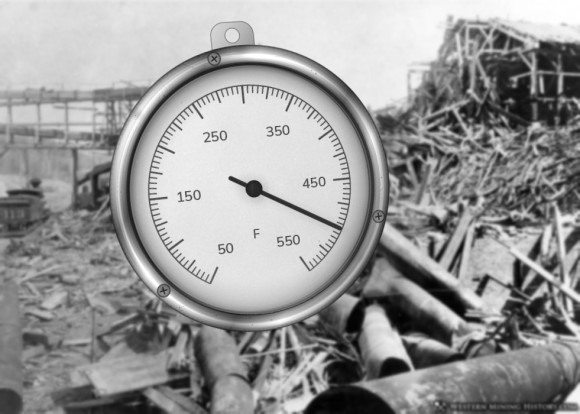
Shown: 500 °F
